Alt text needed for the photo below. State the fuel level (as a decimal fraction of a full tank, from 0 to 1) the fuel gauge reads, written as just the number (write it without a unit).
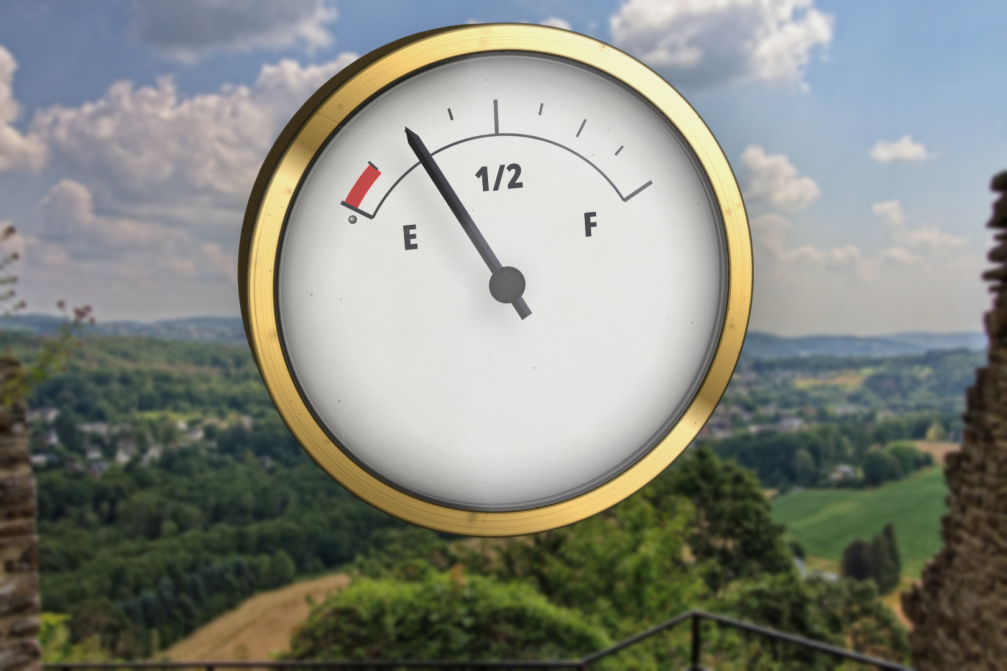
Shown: 0.25
